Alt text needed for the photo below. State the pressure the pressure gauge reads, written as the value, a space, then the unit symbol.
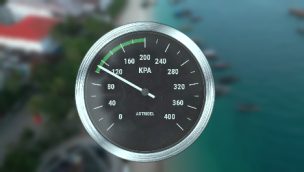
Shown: 110 kPa
